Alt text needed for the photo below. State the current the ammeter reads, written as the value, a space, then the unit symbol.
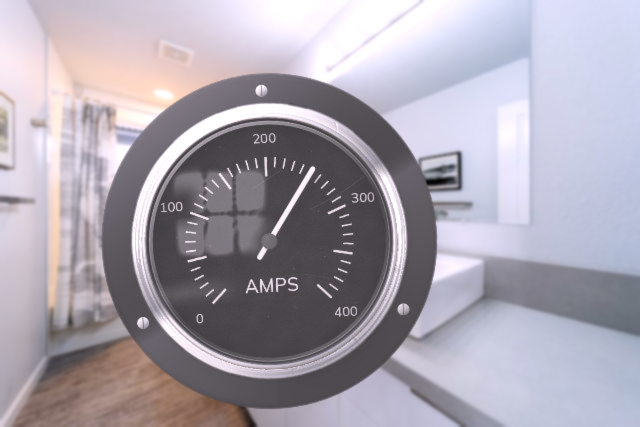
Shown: 250 A
